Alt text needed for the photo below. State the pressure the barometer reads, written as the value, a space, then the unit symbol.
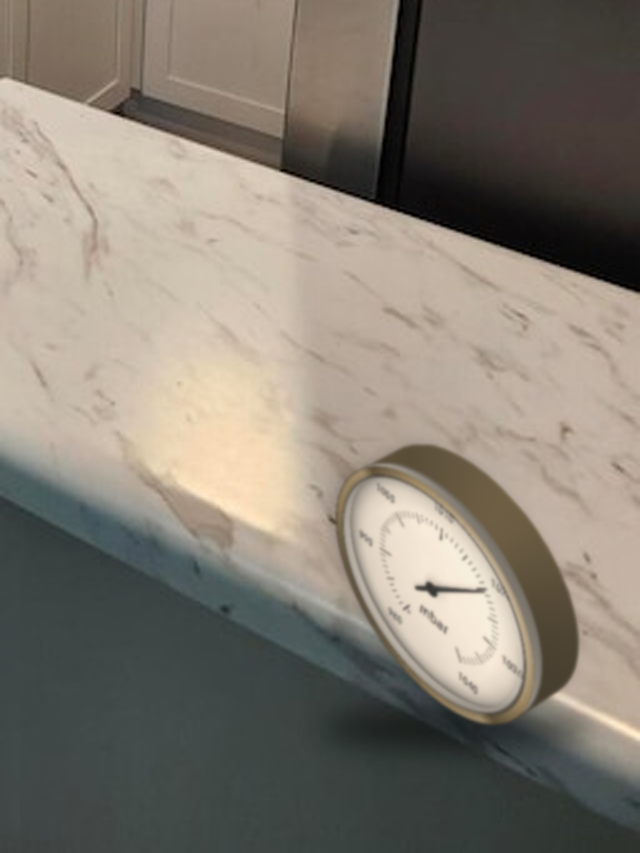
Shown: 1020 mbar
